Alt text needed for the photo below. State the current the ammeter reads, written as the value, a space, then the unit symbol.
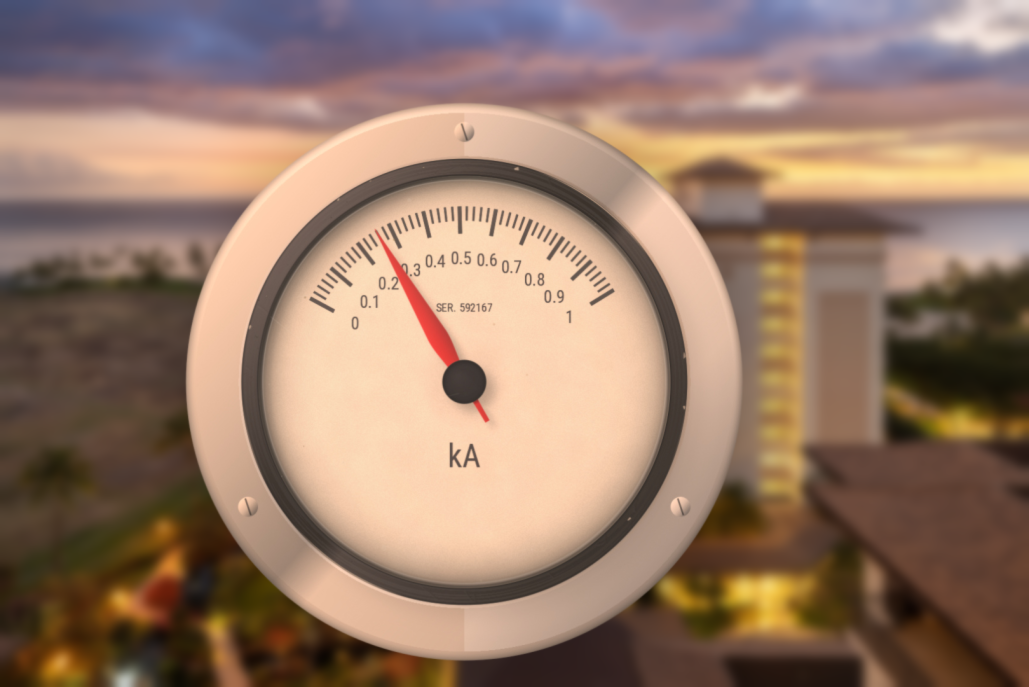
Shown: 0.26 kA
